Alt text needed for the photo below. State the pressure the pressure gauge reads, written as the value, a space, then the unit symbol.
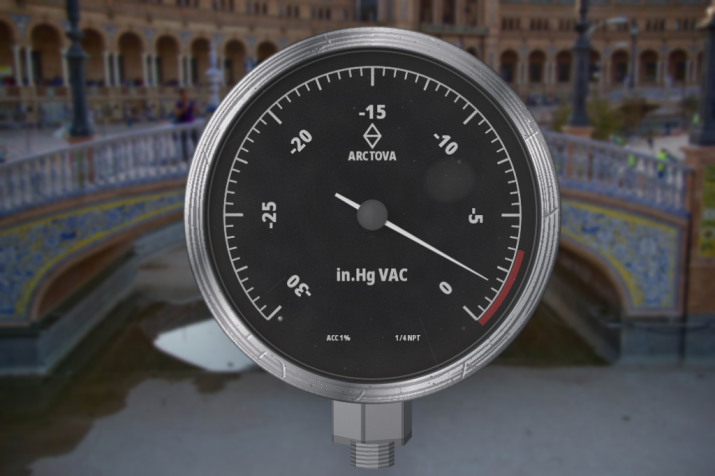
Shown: -1.75 inHg
